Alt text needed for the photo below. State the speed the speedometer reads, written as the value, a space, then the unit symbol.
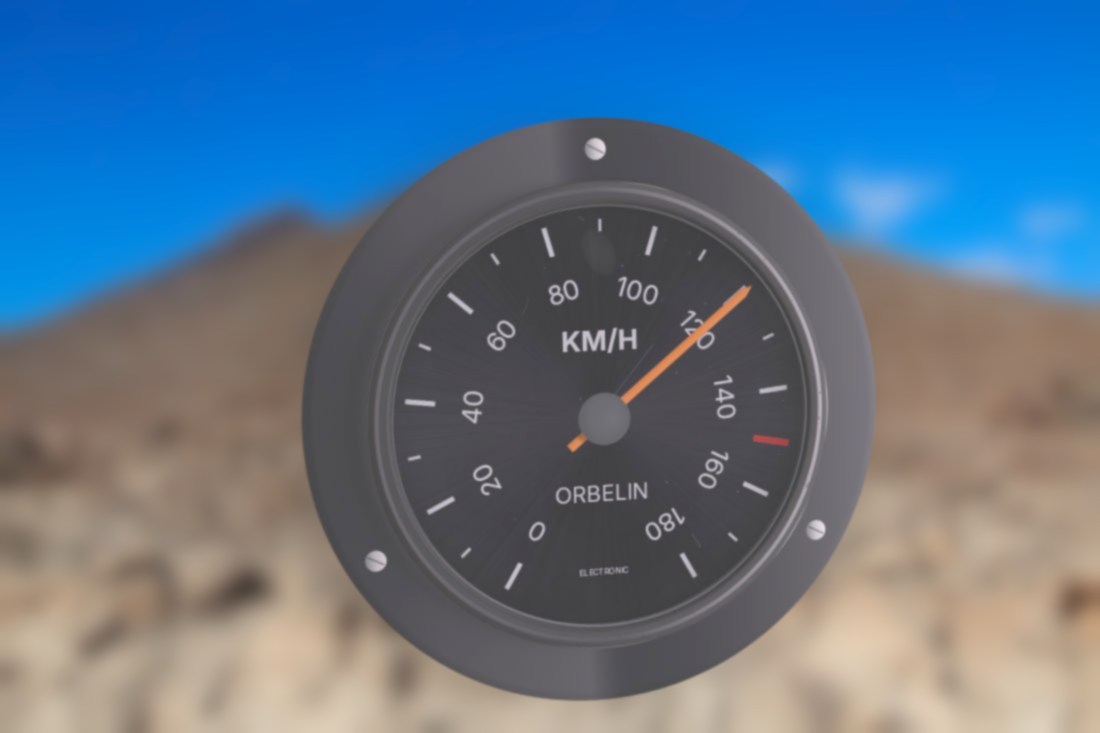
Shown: 120 km/h
